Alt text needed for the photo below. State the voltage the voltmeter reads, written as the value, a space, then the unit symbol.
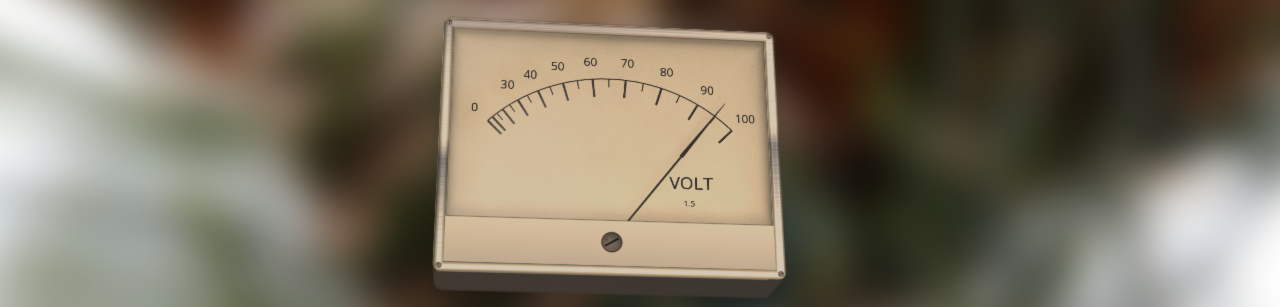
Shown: 95 V
